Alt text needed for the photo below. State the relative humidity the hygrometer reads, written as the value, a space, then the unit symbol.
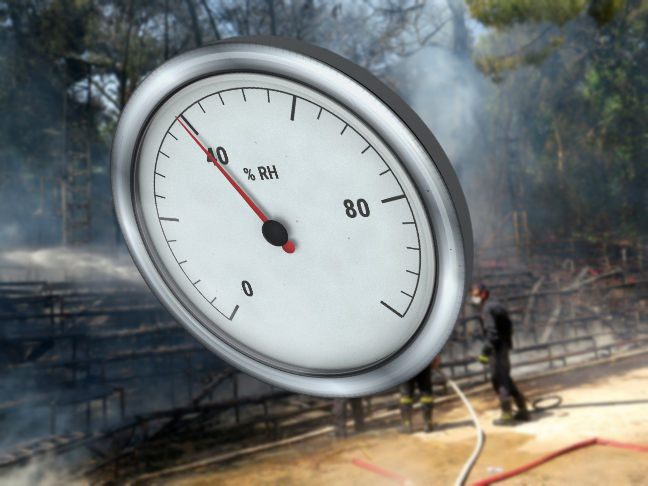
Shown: 40 %
